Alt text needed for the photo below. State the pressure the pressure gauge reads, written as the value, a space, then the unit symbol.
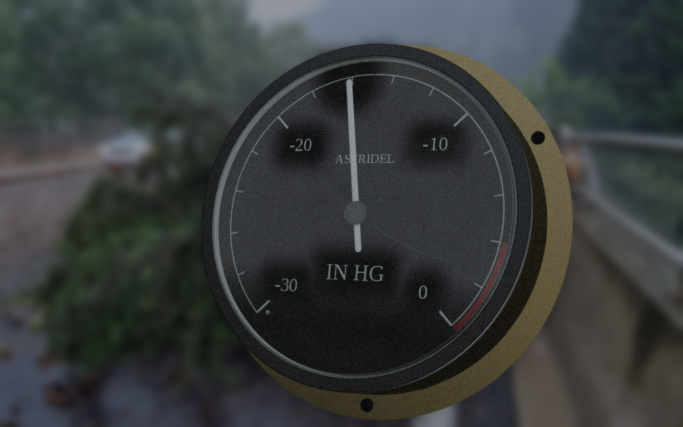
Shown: -16 inHg
